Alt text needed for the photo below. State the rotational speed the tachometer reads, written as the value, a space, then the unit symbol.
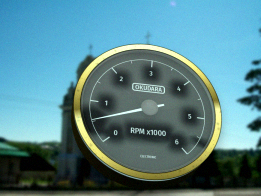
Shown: 500 rpm
